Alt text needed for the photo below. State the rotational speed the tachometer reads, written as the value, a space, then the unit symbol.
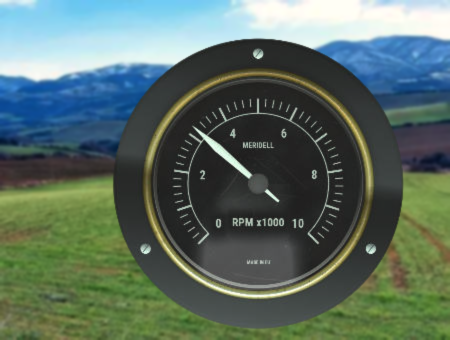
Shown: 3200 rpm
